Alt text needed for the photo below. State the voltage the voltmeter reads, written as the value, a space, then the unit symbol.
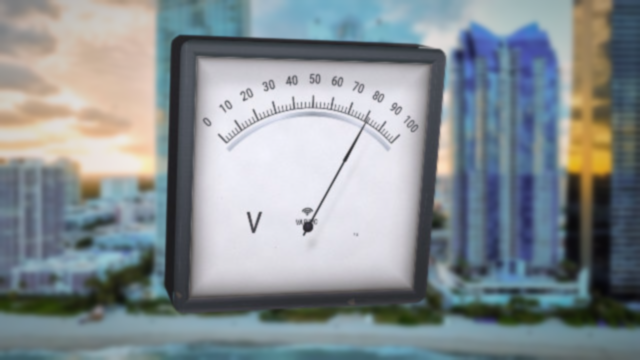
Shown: 80 V
